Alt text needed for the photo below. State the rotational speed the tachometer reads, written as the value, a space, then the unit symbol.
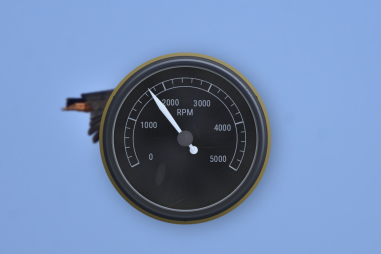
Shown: 1700 rpm
